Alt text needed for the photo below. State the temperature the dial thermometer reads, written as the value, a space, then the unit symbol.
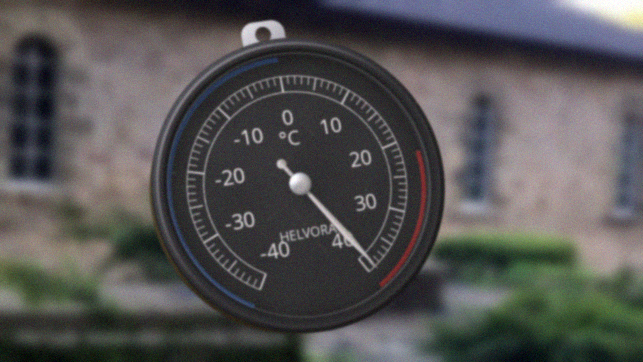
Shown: 39 °C
